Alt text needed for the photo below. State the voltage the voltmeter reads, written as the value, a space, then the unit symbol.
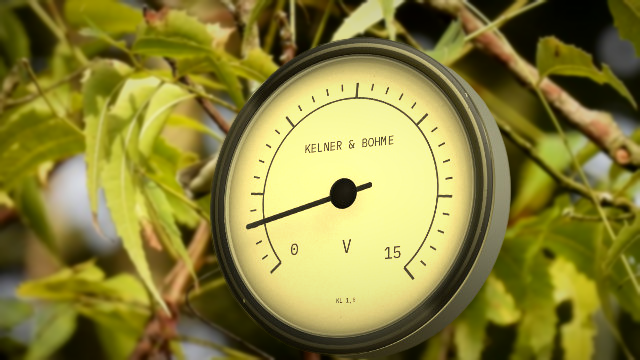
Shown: 1.5 V
